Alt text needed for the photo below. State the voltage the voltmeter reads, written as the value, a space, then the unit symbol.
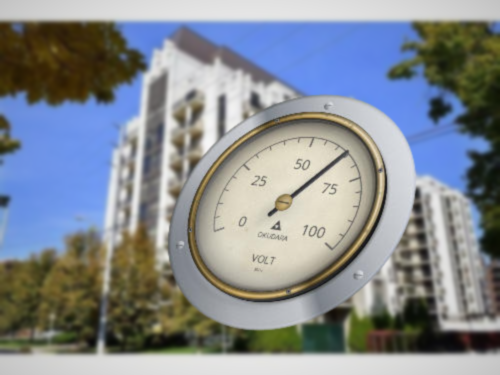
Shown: 65 V
